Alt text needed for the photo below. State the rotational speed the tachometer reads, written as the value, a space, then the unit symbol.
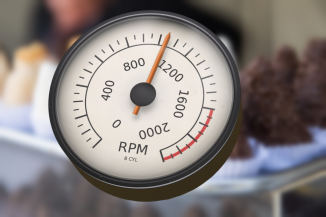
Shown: 1050 rpm
